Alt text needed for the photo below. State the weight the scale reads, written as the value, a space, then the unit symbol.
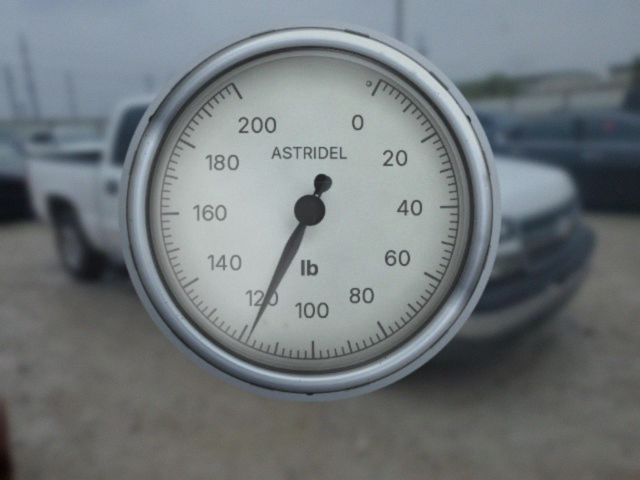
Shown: 118 lb
